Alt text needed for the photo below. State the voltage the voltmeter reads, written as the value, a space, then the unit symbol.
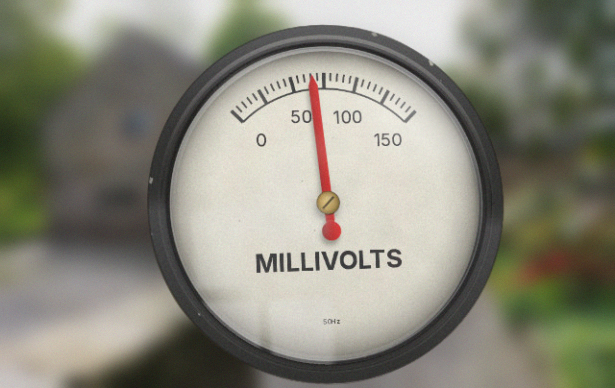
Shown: 65 mV
